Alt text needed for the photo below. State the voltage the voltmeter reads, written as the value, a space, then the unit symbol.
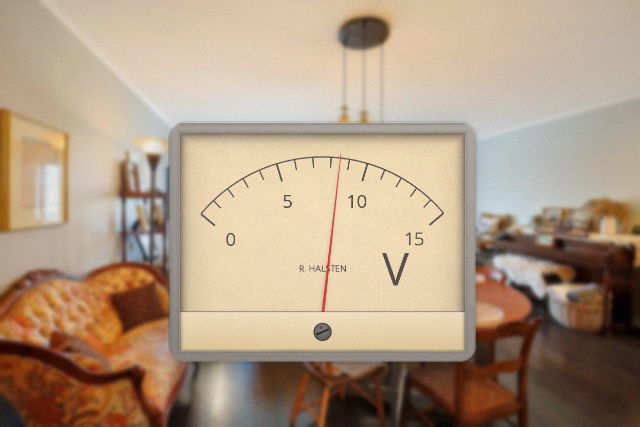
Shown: 8.5 V
